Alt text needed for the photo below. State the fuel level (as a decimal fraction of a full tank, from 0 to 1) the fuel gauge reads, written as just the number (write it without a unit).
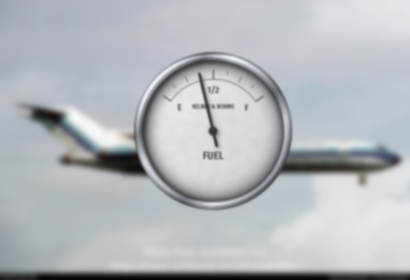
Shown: 0.375
